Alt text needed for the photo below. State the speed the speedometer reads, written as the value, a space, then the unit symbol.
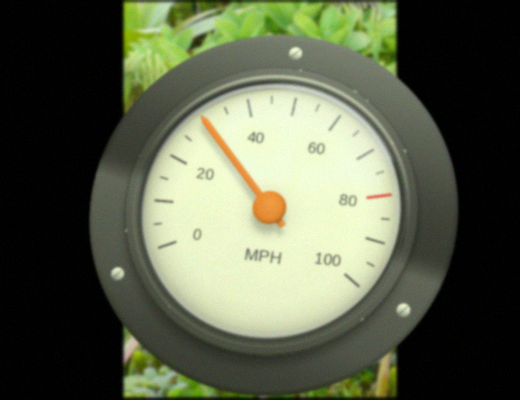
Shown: 30 mph
